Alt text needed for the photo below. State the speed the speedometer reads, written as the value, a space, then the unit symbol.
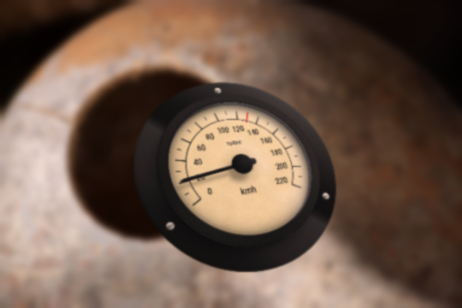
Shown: 20 km/h
